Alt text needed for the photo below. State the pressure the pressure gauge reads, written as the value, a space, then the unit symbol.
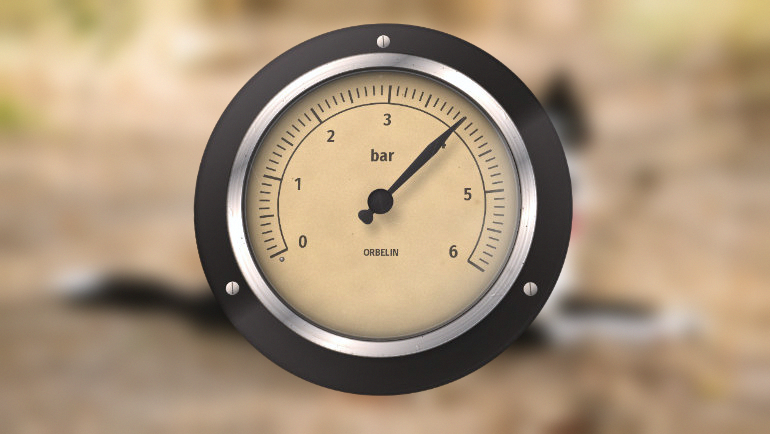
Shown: 4 bar
